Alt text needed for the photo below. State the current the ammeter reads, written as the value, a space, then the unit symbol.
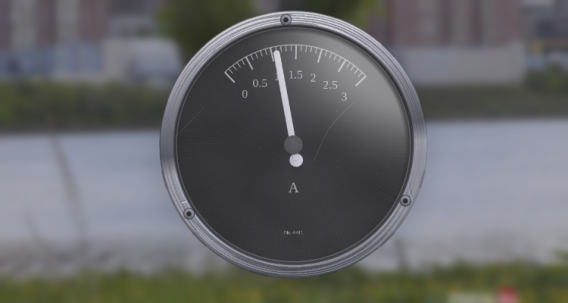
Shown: 1.1 A
